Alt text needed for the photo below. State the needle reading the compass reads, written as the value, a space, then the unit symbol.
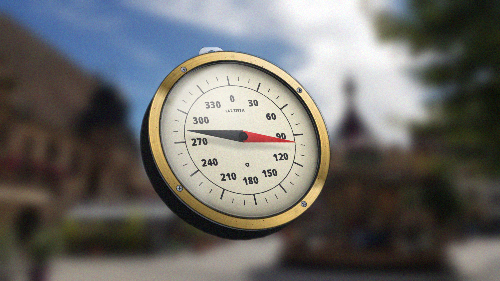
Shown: 100 °
